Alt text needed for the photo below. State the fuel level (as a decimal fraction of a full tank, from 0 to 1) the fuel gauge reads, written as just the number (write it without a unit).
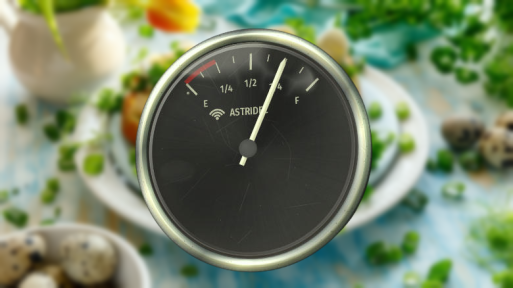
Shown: 0.75
